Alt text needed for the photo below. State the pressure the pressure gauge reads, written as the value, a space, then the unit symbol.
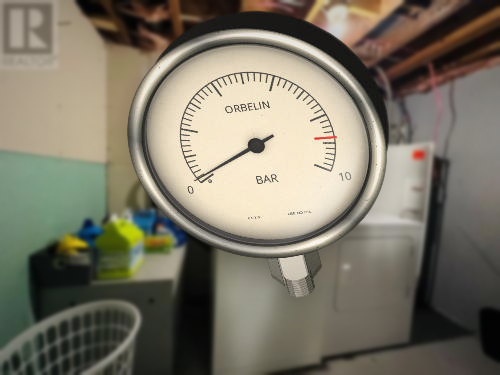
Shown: 0.2 bar
